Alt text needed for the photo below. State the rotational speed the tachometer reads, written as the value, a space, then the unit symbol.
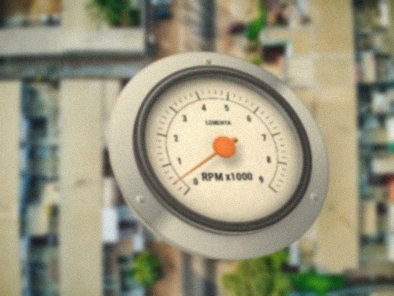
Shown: 400 rpm
